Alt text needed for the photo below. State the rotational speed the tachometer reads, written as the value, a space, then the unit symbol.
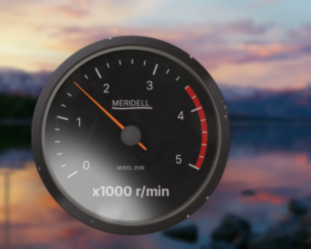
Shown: 1600 rpm
